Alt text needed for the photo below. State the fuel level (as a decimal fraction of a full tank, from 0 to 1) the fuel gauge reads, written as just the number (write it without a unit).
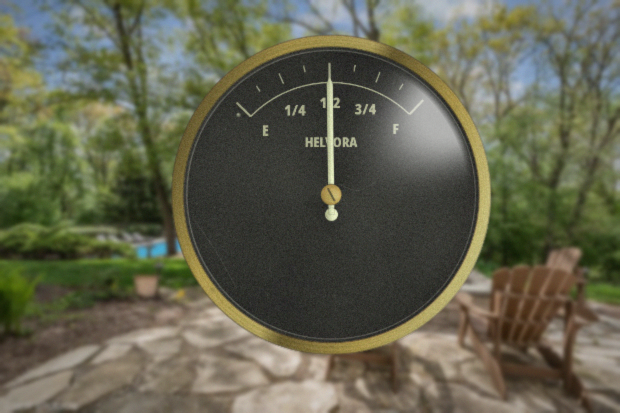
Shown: 0.5
